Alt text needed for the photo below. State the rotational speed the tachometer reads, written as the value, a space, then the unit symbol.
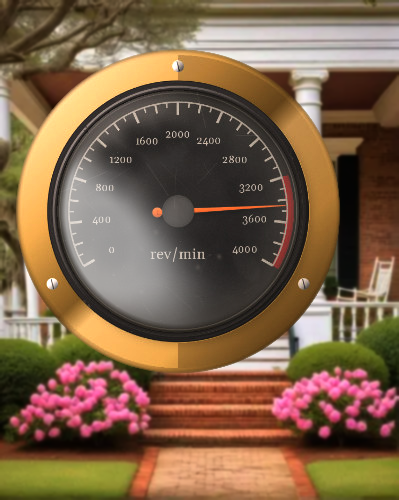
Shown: 3450 rpm
